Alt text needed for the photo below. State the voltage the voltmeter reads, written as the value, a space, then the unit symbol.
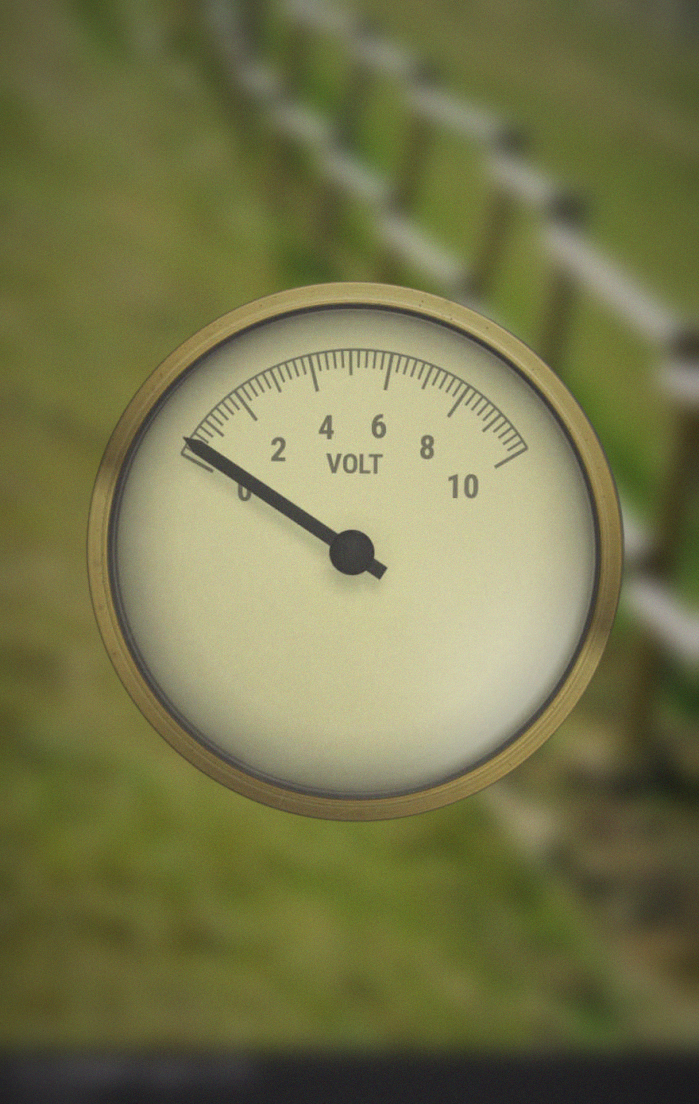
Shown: 0.4 V
